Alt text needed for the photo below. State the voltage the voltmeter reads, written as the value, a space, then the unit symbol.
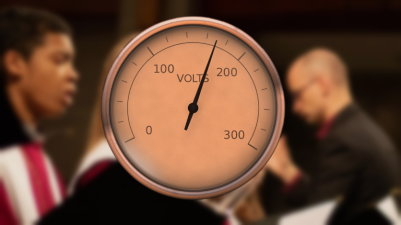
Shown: 170 V
